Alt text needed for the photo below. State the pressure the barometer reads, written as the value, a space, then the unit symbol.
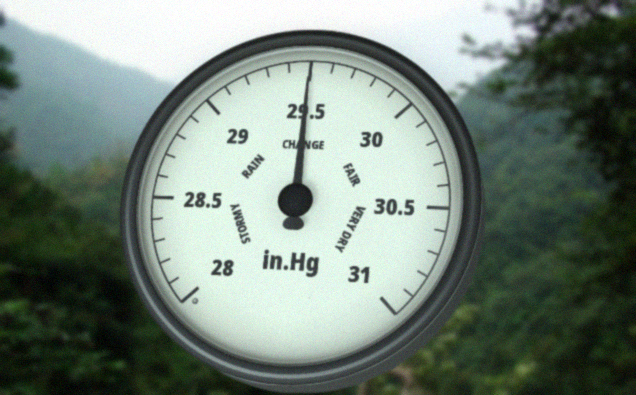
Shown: 29.5 inHg
